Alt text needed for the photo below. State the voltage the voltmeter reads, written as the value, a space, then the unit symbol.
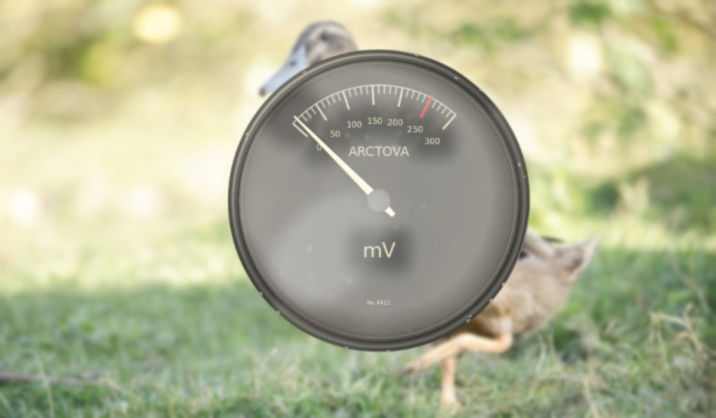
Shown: 10 mV
